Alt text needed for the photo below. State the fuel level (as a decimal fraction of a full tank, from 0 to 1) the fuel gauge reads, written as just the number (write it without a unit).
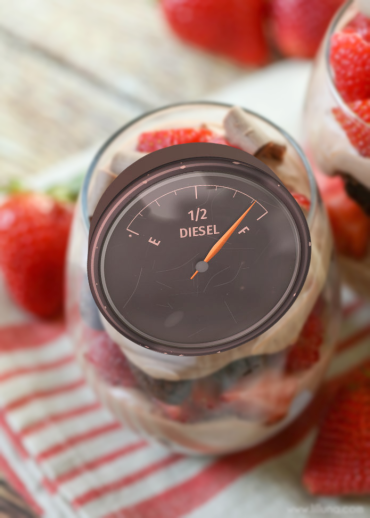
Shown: 0.875
